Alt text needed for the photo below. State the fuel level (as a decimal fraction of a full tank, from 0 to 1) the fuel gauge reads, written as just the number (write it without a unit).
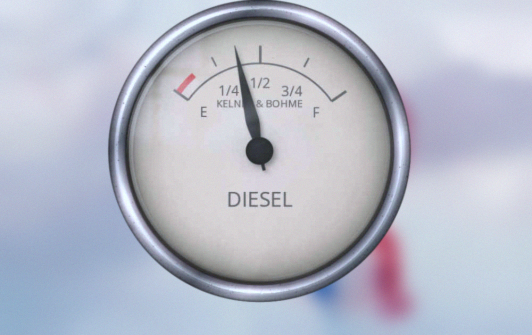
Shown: 0.375
